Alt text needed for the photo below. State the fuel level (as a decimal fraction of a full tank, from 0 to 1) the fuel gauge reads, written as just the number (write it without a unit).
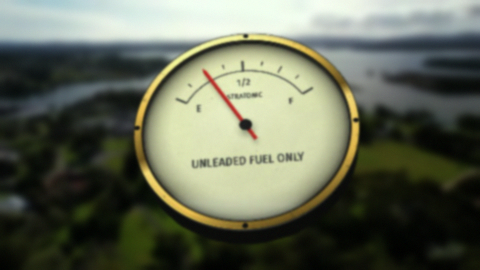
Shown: 0.25
